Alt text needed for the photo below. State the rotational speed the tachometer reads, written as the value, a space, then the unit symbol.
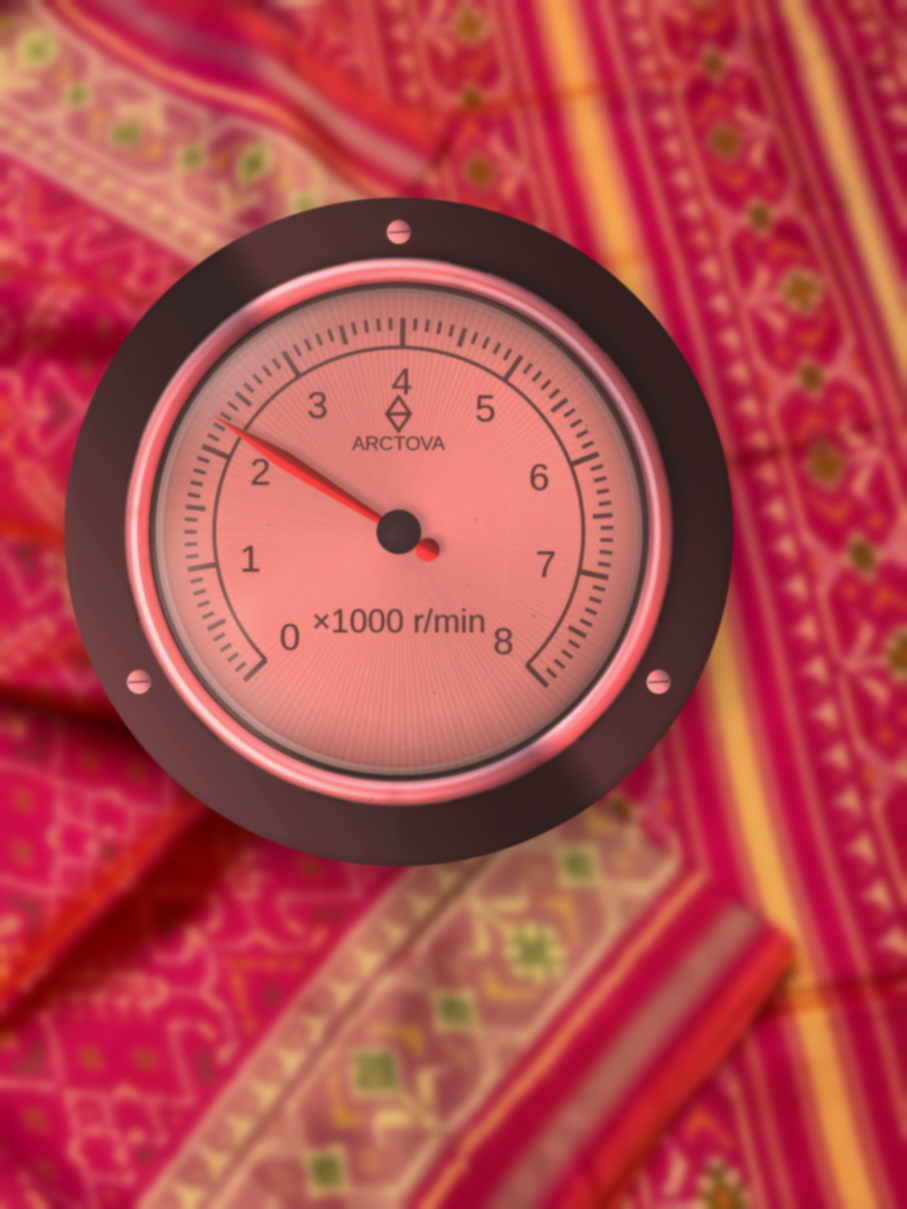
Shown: 2250 rpm
